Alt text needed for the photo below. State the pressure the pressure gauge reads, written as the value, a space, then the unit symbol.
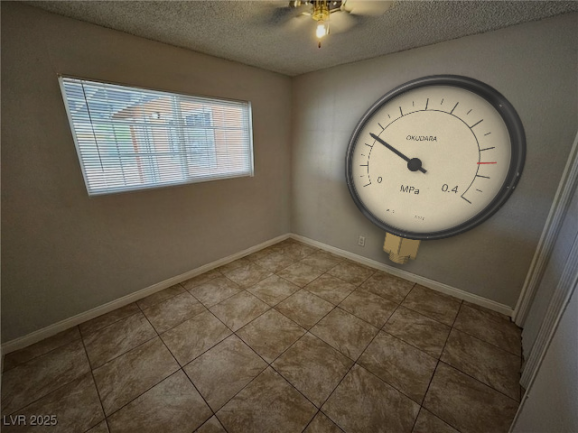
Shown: 0.1 MPa
